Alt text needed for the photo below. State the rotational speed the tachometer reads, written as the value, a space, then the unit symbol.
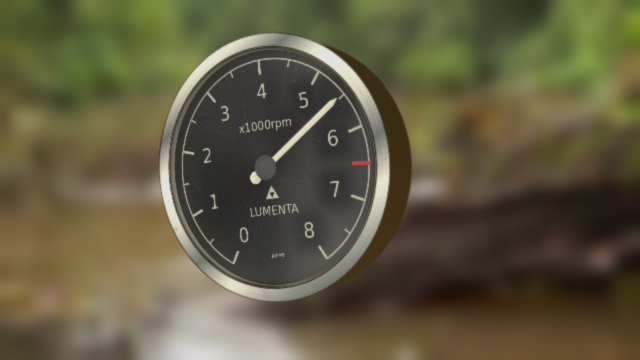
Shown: 5500 rpm
